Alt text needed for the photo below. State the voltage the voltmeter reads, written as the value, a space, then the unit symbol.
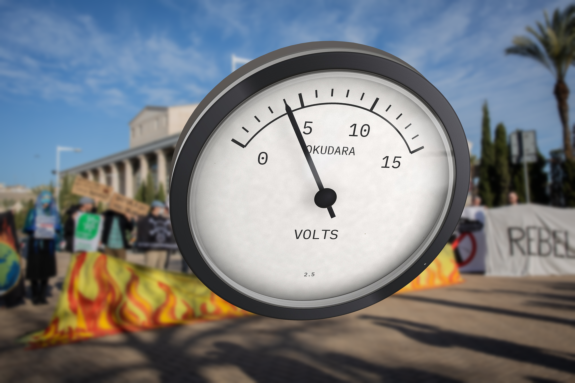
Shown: 4 V
